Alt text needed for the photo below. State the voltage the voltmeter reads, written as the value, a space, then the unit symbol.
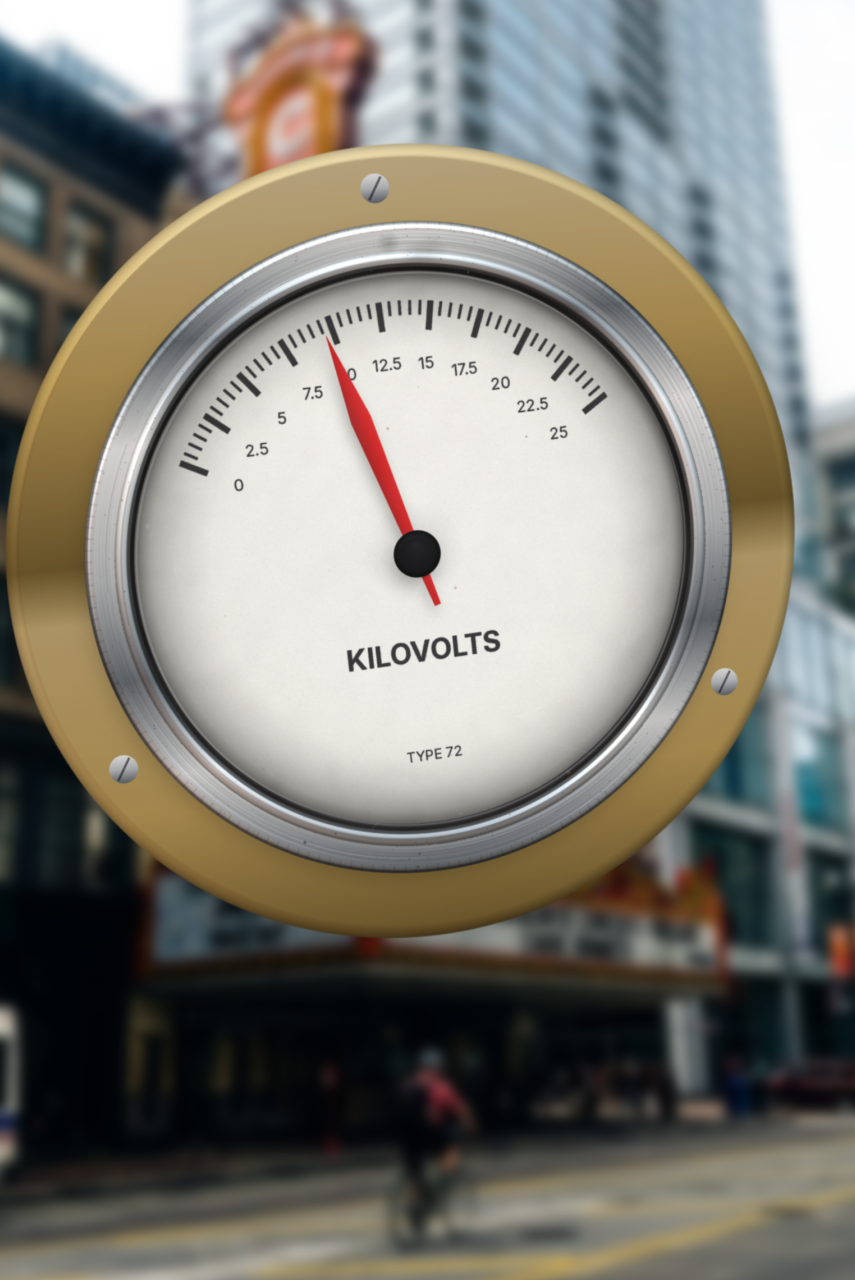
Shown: 9.5 kV
